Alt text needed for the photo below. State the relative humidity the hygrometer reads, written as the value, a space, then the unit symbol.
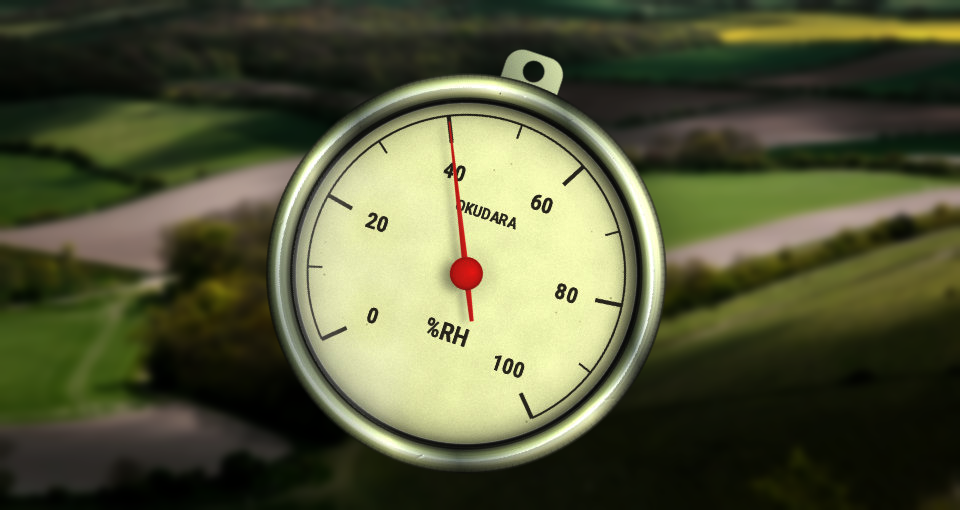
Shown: 40 %
